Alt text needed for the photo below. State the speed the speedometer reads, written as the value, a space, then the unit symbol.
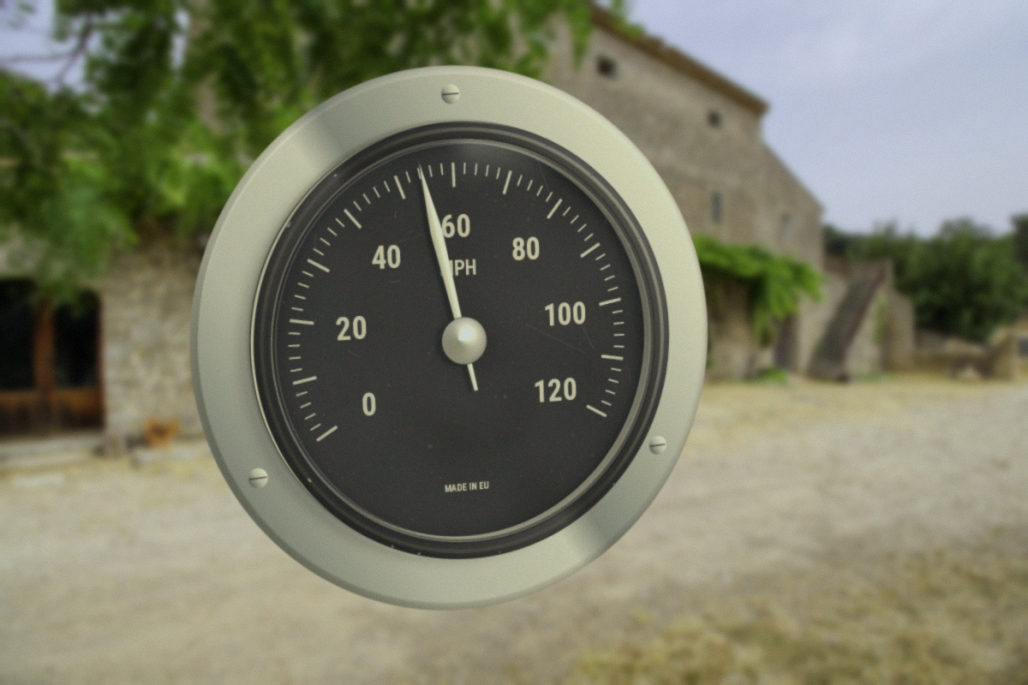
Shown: 54 mph
